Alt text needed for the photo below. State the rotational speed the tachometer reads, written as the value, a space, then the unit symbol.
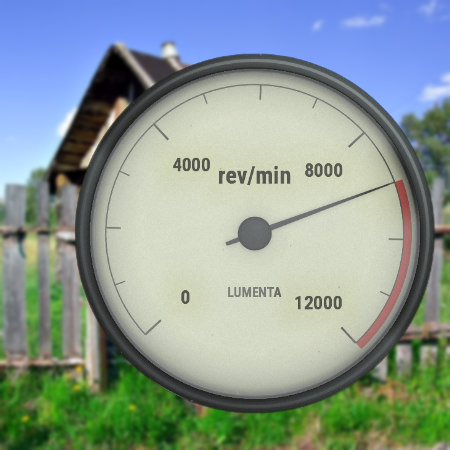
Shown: 9000 rpm
